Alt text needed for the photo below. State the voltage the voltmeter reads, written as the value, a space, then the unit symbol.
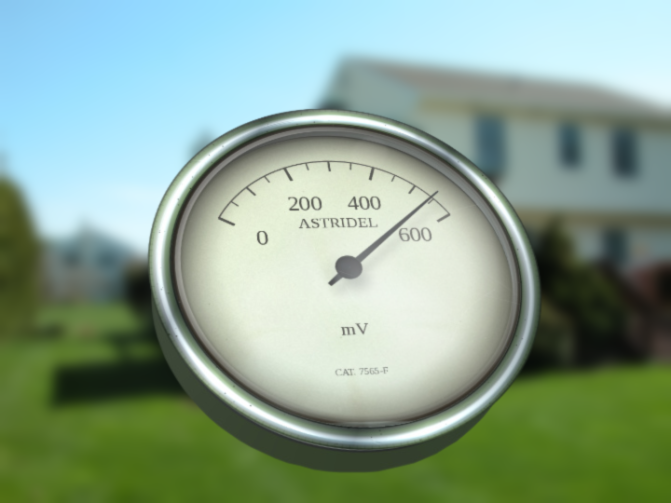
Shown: 550 mV
